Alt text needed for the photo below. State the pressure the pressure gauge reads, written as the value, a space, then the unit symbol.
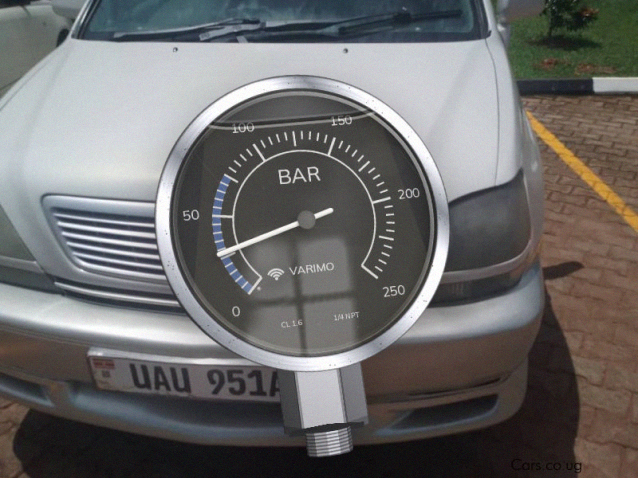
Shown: 27.5 bar
